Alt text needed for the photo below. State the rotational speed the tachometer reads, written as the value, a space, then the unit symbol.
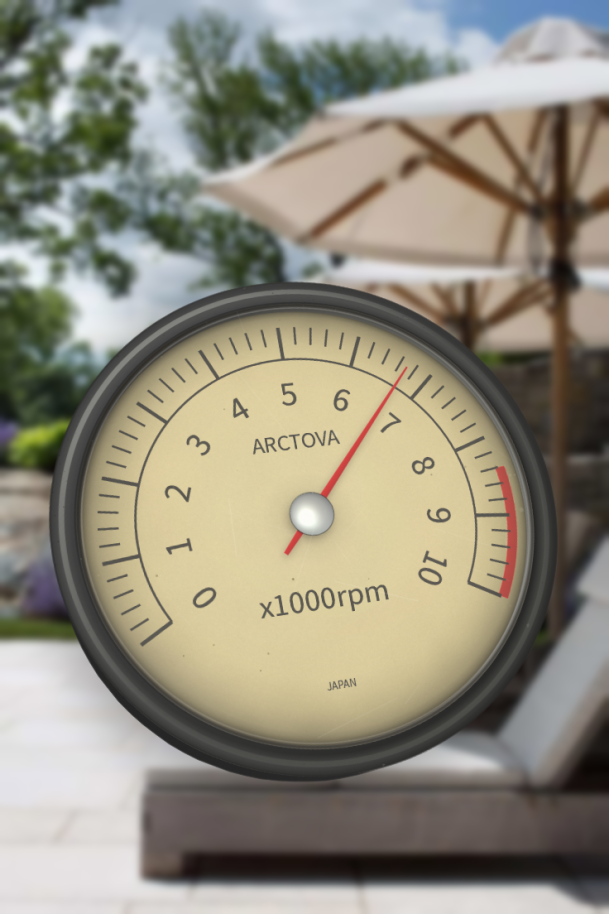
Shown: 6700 rpm
